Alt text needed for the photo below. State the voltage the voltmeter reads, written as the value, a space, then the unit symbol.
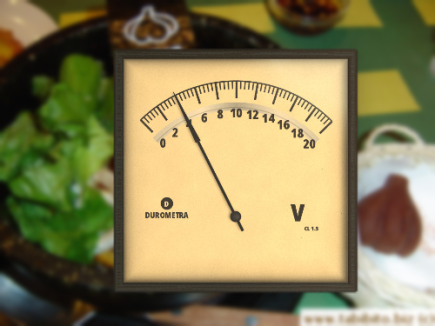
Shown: 4 V
